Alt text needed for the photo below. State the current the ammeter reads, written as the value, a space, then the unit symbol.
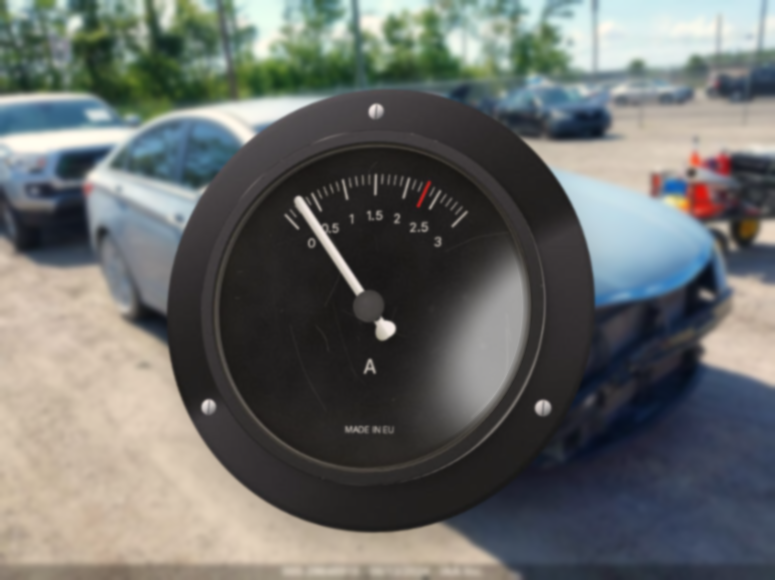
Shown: 0.3 A
